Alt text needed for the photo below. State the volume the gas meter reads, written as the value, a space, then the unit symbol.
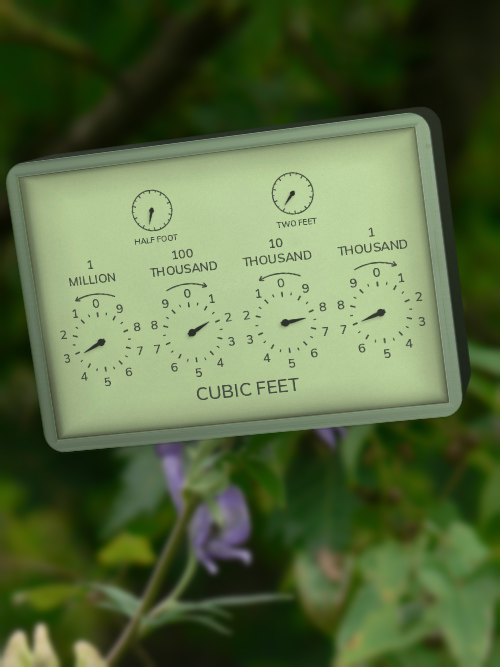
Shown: 317700 ft³
